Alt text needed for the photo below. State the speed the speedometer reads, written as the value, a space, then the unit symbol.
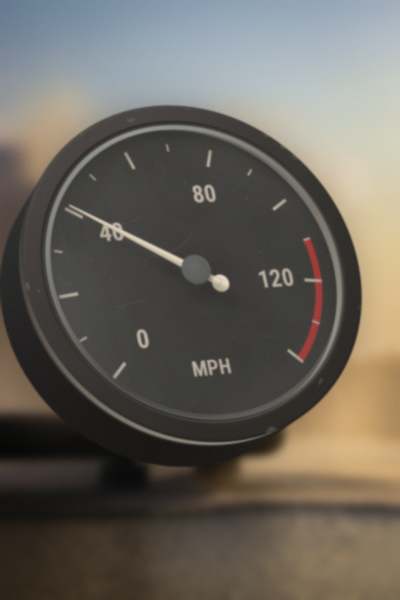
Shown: 40 mph
